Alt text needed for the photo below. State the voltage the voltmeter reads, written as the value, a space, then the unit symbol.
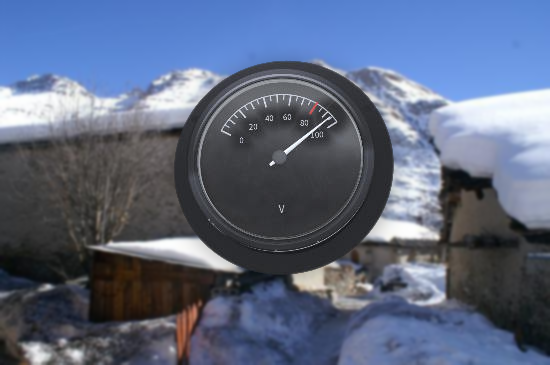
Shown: 95 V
